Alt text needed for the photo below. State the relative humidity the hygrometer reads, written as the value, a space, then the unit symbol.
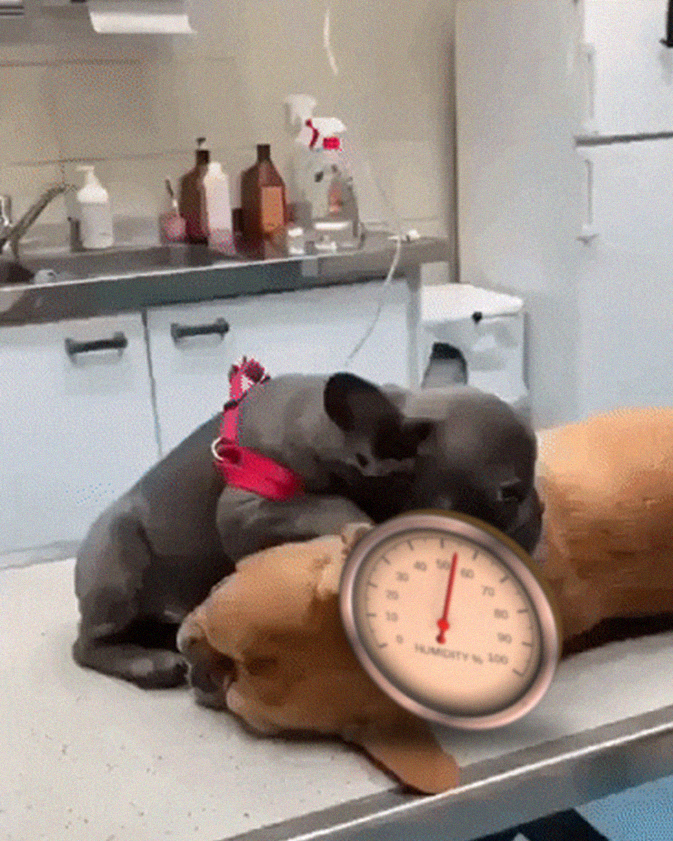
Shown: 55 %
